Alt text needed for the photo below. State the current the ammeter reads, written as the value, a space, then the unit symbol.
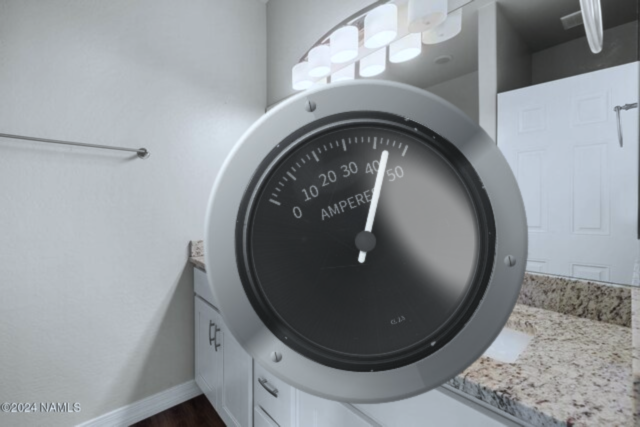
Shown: 44 A
